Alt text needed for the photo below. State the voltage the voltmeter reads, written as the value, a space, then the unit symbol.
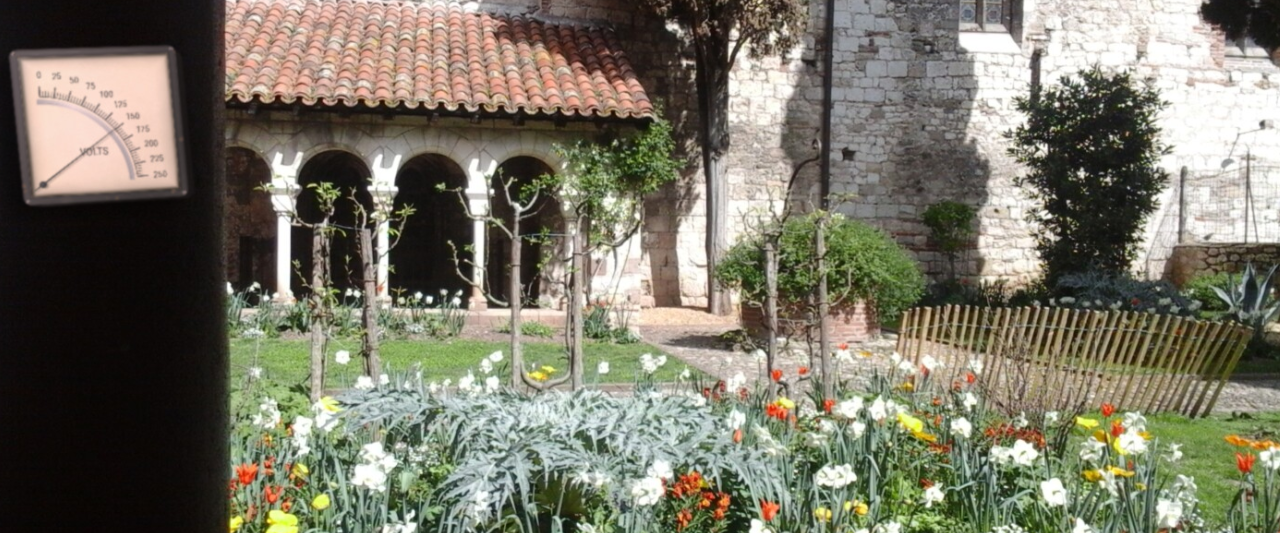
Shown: 150 V
